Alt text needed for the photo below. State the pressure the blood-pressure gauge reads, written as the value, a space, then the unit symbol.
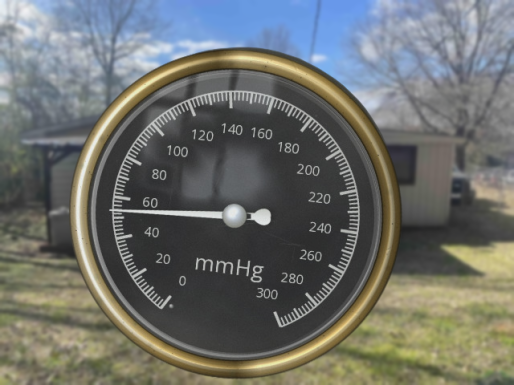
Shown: 54 mmHg
